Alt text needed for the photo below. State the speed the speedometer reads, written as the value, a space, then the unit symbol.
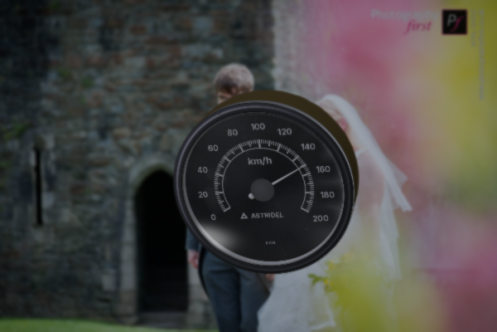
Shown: 150 km/h
